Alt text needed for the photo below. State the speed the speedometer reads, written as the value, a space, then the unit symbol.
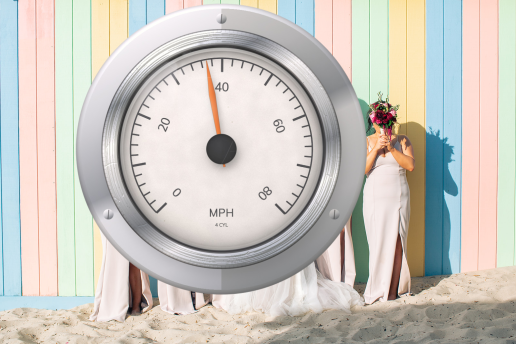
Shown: 37 mph
